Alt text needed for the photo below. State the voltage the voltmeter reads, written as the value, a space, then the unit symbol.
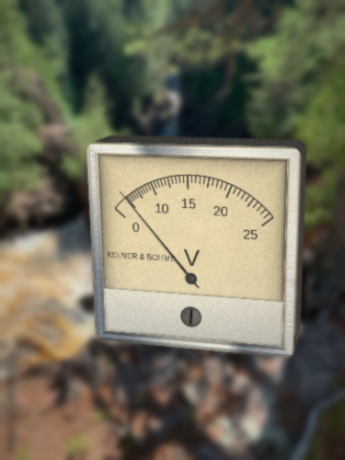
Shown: 5 V
